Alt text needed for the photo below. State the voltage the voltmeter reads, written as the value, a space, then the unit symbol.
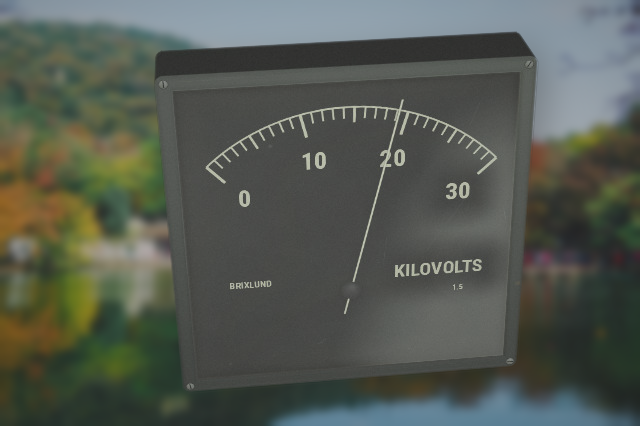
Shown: 19 kV
